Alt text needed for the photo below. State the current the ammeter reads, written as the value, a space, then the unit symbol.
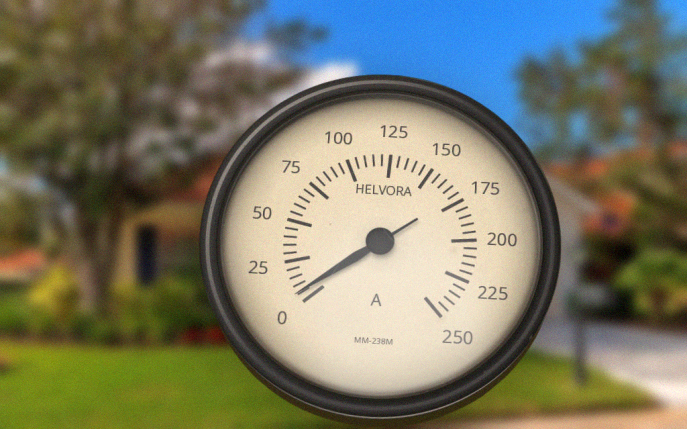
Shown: 5 A
